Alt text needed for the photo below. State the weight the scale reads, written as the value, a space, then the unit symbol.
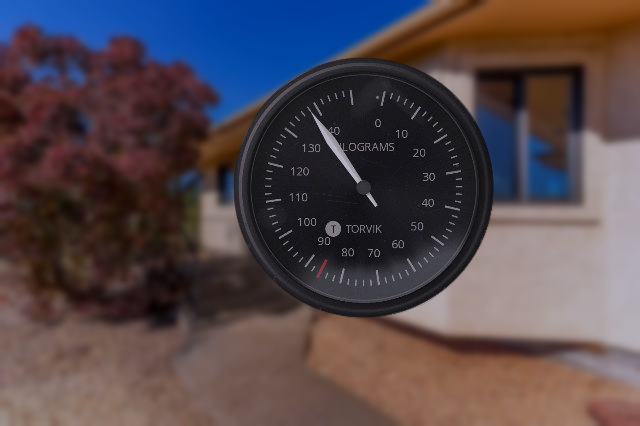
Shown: 138 kg
